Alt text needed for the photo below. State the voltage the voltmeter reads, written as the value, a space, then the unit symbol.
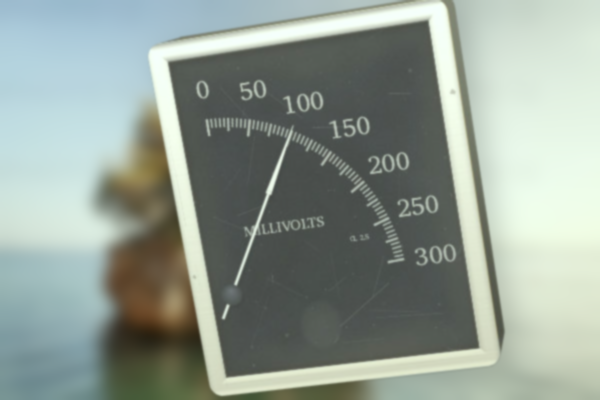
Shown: 100 mV
